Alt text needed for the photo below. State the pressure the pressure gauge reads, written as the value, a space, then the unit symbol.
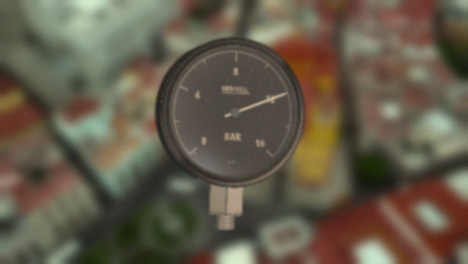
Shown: 12 bar
